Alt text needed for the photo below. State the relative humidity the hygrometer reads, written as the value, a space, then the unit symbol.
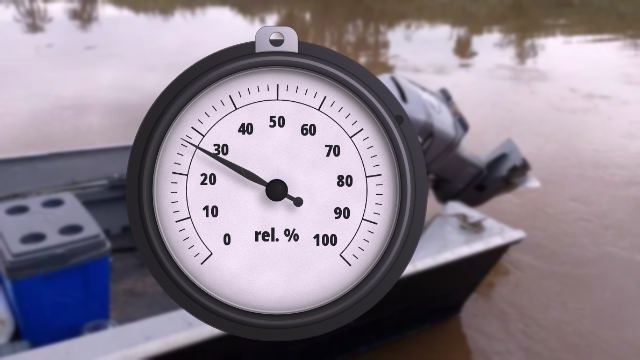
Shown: 27 %
